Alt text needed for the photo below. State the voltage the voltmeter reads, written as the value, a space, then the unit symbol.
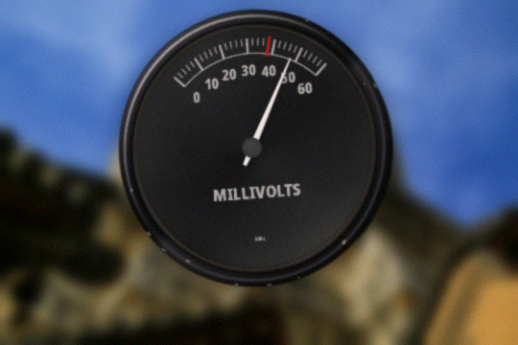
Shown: 48 mV
